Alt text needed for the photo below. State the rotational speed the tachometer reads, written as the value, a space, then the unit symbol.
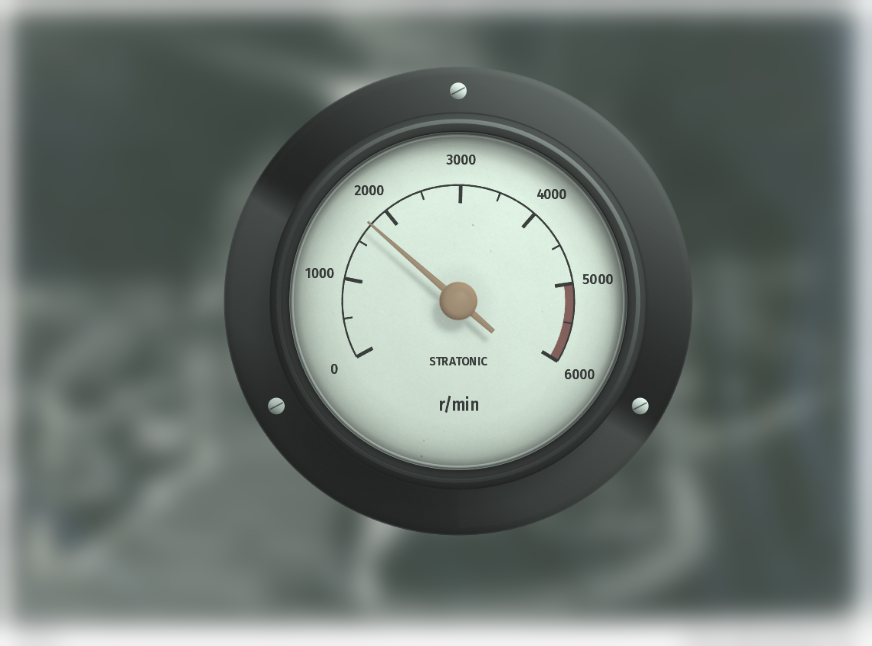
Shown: 1750 rpm
